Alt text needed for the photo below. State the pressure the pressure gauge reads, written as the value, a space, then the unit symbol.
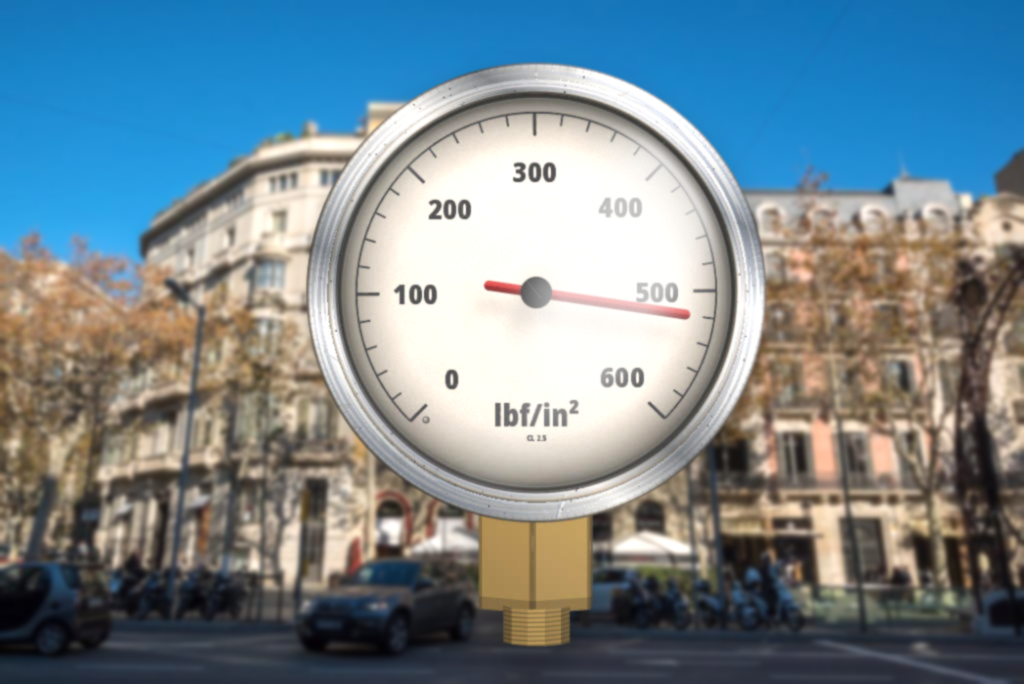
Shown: 520 psi
